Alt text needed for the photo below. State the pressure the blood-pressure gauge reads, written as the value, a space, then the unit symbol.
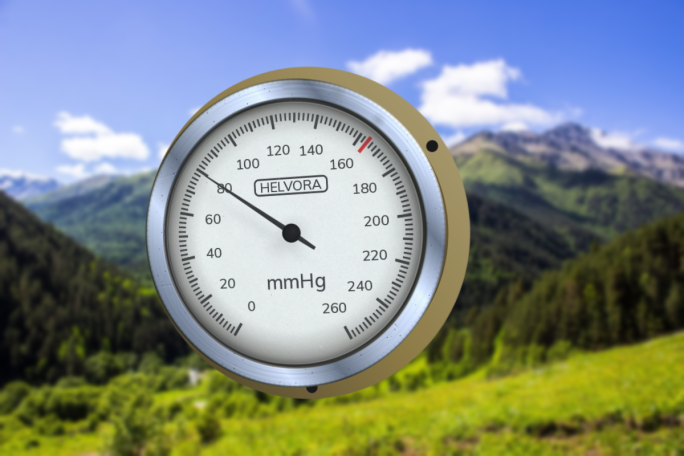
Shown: 80 mmHg
